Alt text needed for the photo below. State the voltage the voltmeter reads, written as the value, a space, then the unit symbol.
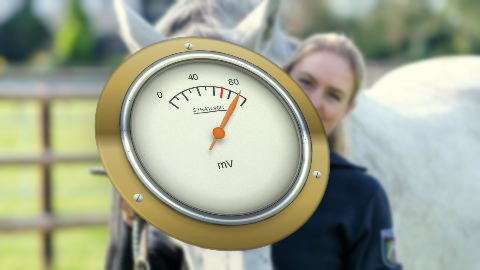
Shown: 90 mV
